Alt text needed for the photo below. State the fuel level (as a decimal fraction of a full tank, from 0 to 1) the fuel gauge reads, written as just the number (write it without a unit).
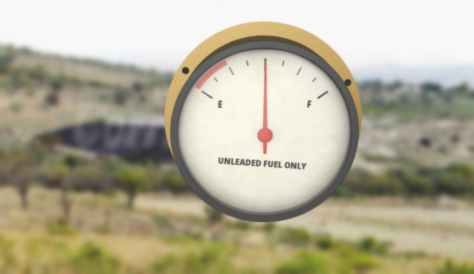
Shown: 0.5
